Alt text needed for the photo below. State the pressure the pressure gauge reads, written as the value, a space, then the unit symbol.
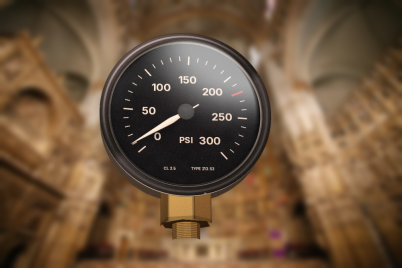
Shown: 10 psi
